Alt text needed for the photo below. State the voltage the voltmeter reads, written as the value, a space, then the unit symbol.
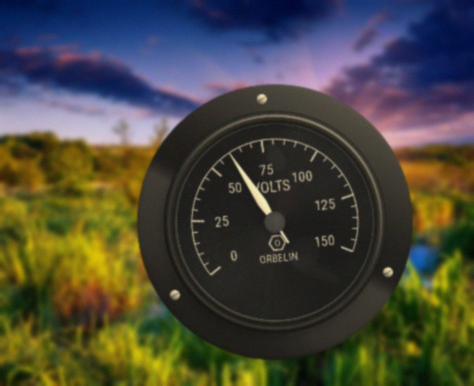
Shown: 60 V
